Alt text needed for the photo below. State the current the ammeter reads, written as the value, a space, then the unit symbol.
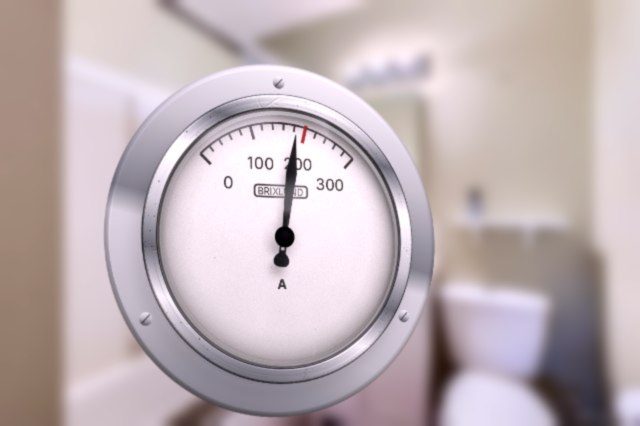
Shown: 180 A
